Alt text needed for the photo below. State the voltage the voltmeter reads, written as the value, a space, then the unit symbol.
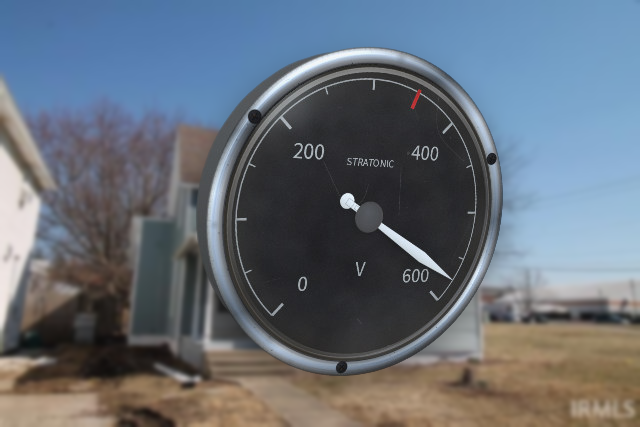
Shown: 575 V
